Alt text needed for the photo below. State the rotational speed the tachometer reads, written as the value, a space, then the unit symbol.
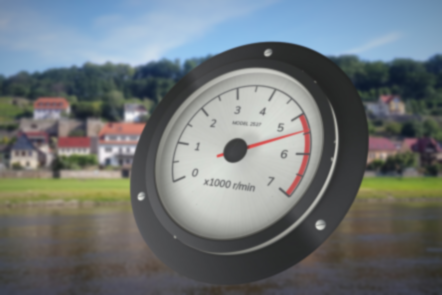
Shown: 5500 rpm
